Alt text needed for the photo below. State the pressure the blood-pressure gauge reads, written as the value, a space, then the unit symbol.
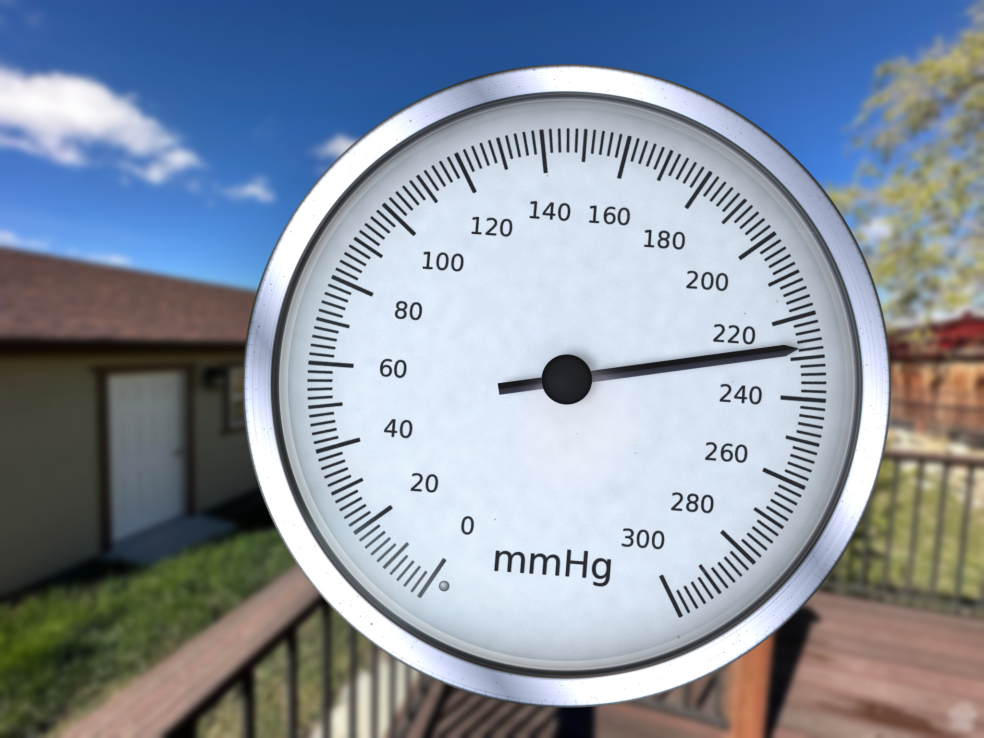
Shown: 228 mmHg
